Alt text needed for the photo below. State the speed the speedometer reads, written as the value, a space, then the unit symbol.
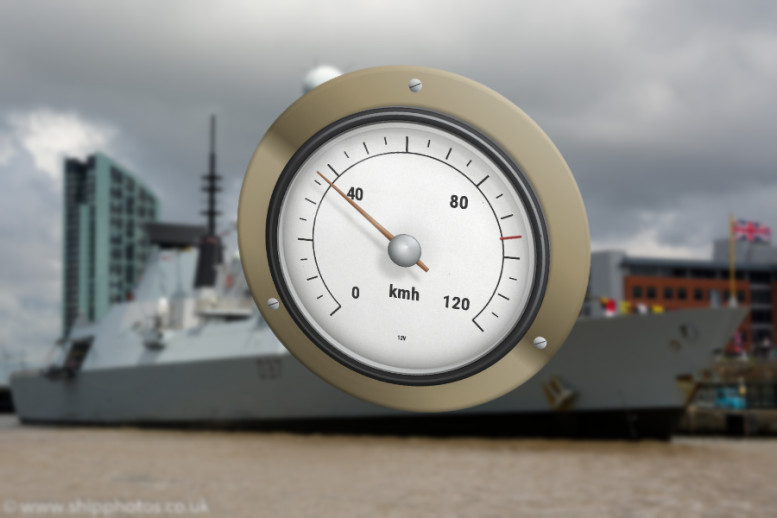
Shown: 37.5 km/h
